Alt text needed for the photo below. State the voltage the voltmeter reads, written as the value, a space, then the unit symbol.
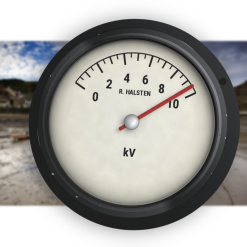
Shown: 9.5 kV
